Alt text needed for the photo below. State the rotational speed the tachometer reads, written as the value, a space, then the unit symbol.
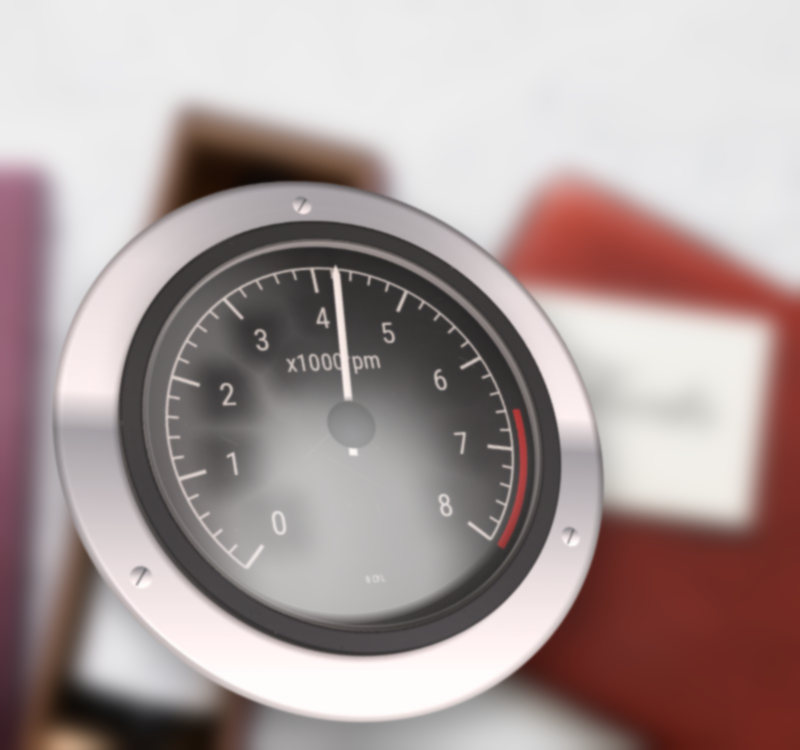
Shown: 4200 rpm
